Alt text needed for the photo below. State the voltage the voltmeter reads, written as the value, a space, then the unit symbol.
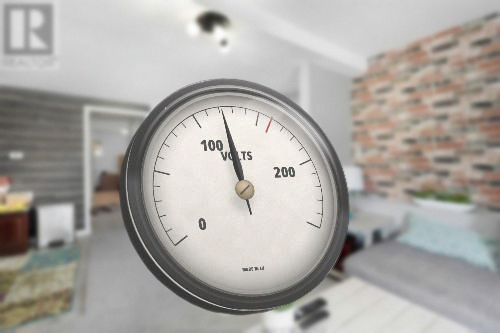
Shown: 120 V
